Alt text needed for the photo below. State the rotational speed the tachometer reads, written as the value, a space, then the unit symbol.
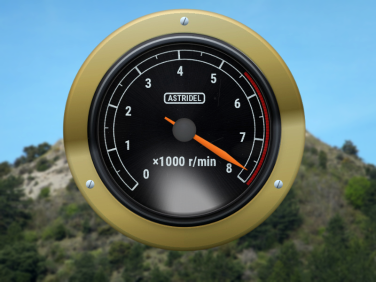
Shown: 7750 rpm
